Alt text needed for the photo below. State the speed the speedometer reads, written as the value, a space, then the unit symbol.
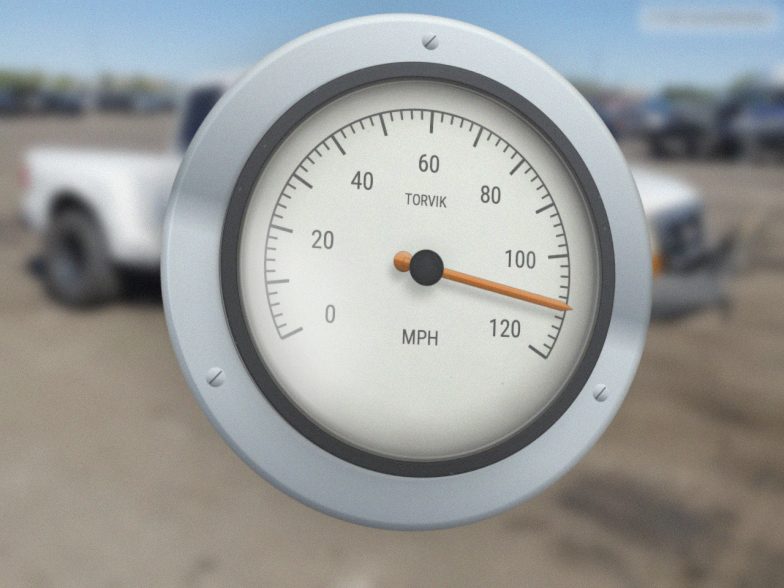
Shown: 110 mph
